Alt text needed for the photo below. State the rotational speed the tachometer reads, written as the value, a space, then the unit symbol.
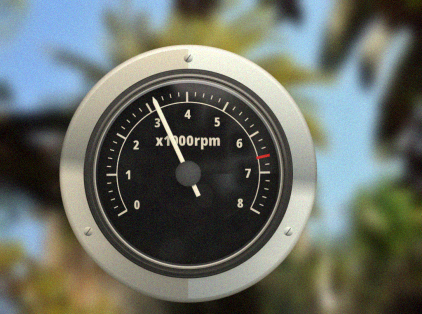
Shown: 3200 rpm
